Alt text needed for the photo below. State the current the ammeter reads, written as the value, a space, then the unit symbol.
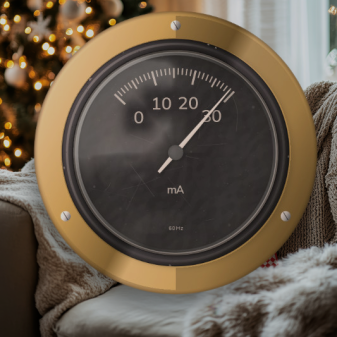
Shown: 29 mA
